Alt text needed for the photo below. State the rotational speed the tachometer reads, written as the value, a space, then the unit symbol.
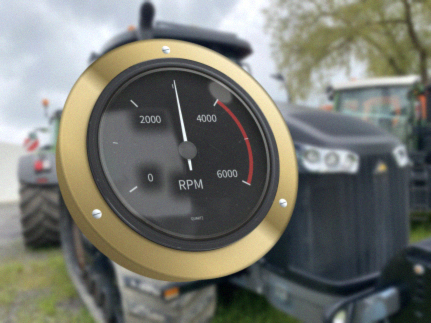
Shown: 3000 rpm
